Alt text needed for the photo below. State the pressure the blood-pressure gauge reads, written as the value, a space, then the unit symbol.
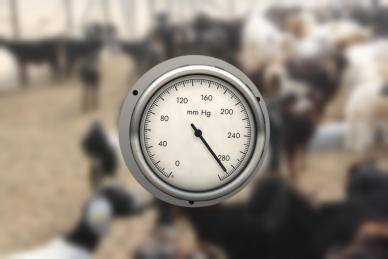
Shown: 290 mmHg
